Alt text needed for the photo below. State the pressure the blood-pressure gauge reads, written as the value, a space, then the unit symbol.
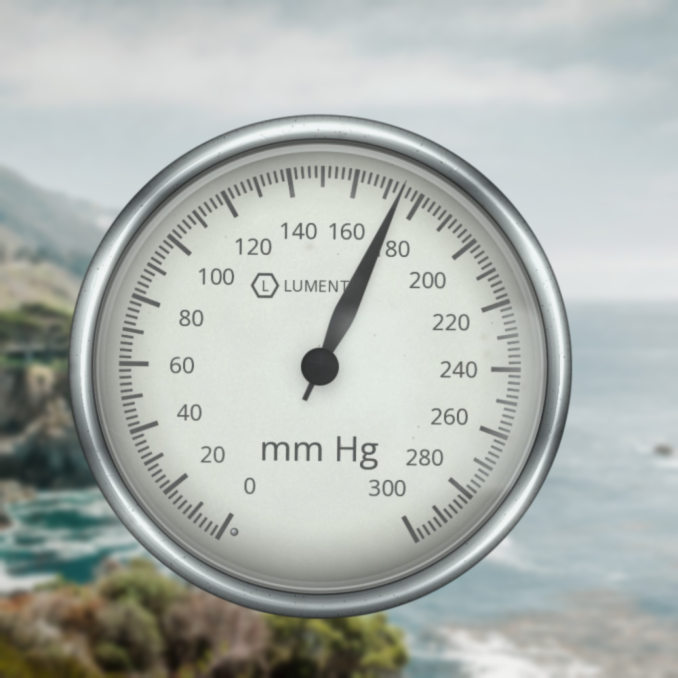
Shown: 174 mmHg
